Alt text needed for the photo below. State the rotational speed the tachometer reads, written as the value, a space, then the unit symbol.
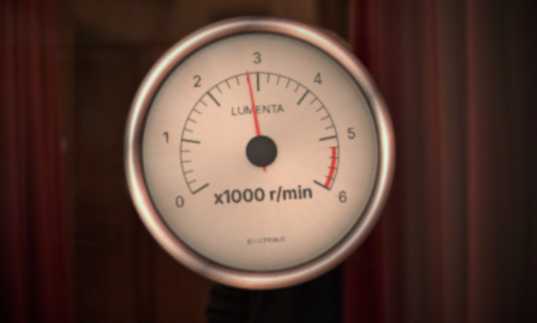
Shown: 2800 rpm
